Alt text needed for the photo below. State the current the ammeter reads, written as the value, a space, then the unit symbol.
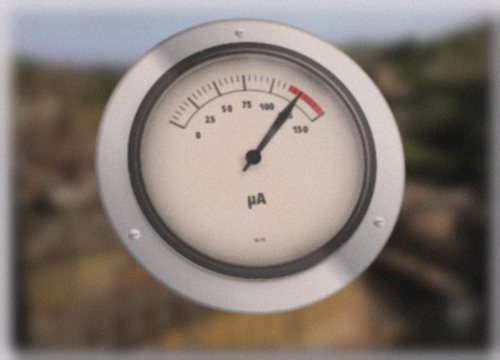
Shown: 125 µA
